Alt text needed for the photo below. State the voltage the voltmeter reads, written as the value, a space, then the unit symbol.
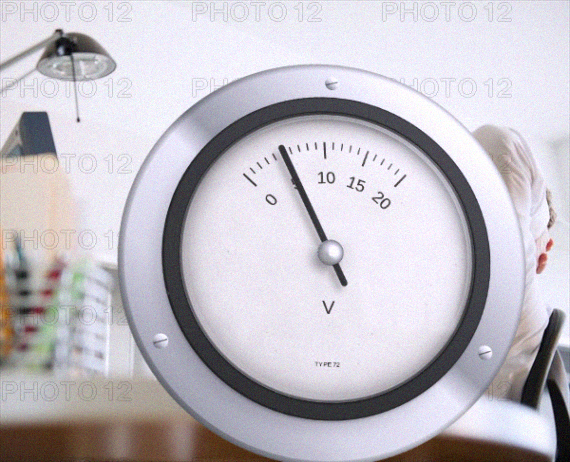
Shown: 5 V
